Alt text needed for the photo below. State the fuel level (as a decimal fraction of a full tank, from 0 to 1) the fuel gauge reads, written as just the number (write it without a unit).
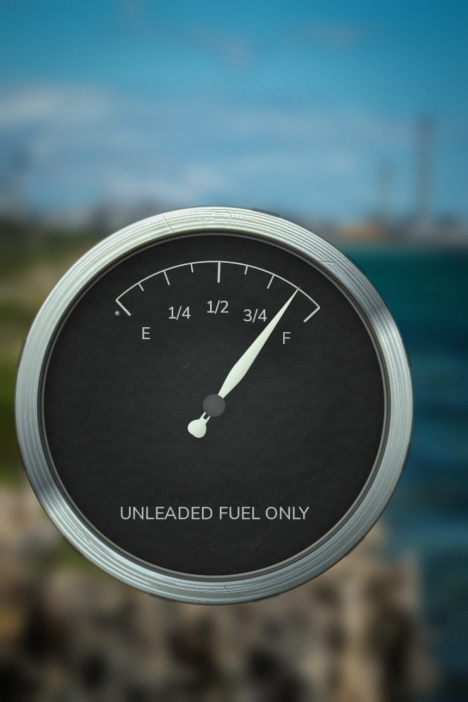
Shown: 0.875
